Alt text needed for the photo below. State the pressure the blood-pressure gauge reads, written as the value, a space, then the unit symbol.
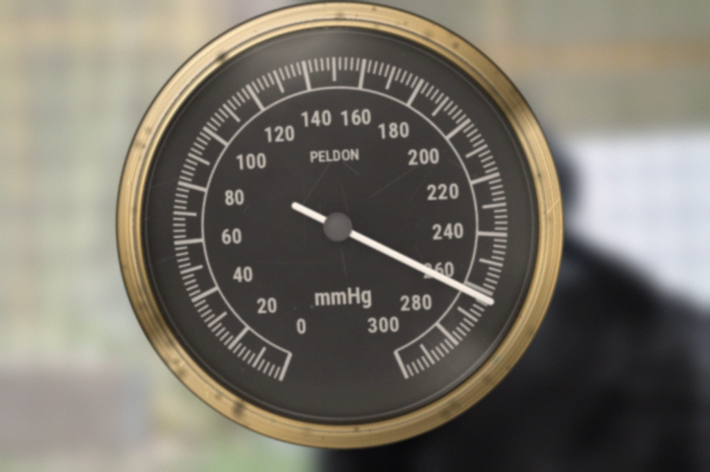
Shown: 262 mmHg
